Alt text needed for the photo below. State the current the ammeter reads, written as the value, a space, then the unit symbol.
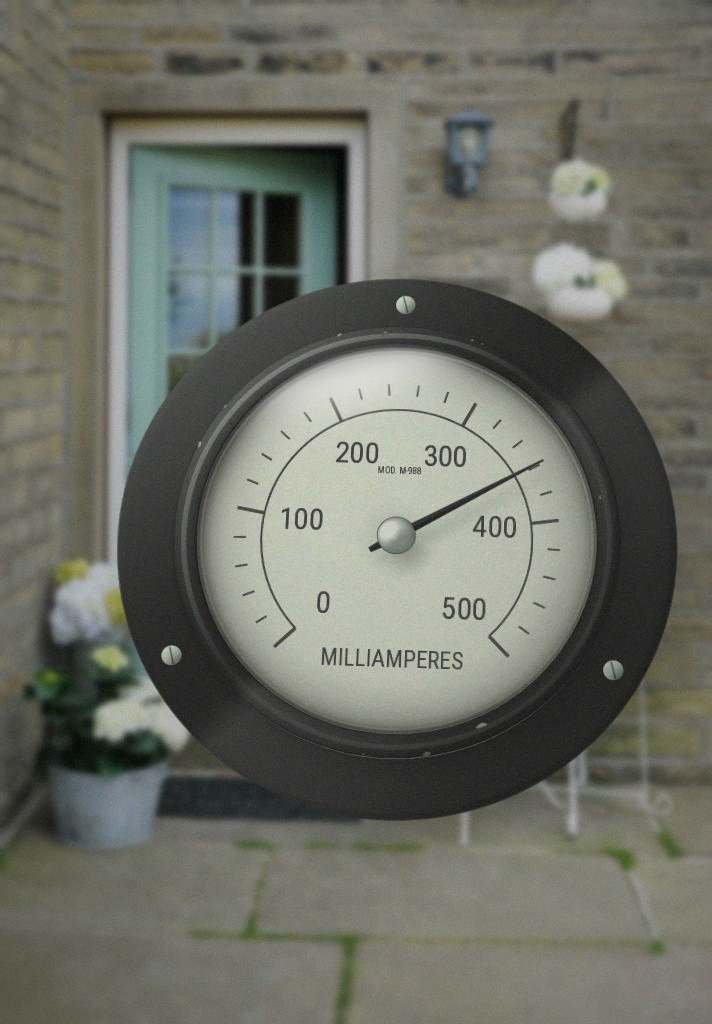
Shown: 360 mA
